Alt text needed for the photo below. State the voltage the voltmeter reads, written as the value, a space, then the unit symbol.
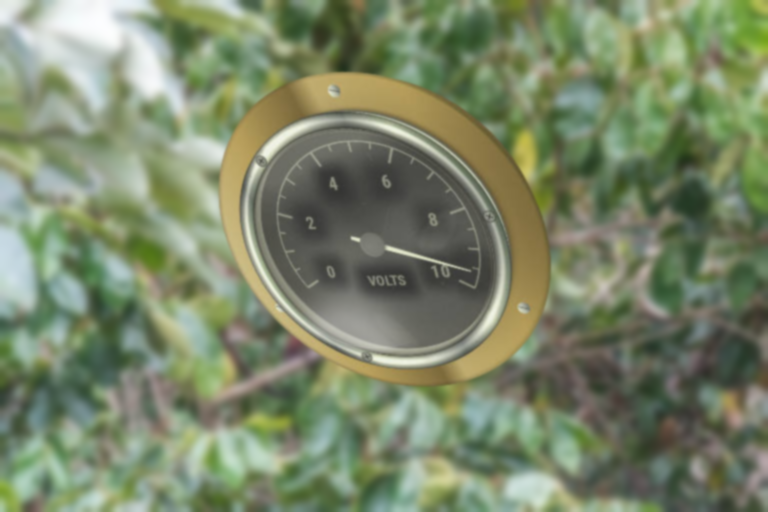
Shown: 9.5 V
